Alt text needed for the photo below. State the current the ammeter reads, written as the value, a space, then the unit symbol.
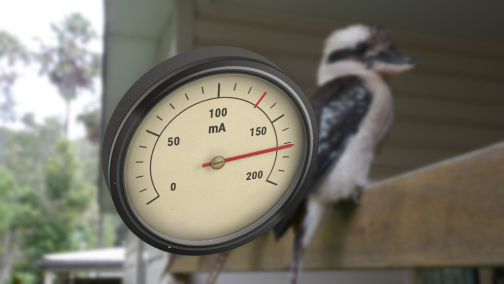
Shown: 170 mA
